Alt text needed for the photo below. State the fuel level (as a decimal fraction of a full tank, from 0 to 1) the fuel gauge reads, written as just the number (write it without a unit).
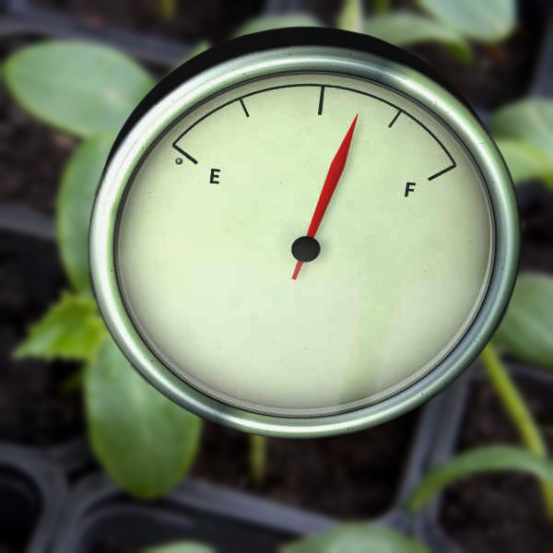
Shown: 0.625
